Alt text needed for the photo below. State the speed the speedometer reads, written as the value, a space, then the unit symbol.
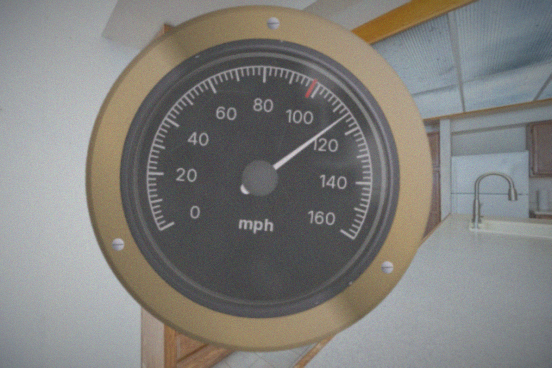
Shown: 114 mph
